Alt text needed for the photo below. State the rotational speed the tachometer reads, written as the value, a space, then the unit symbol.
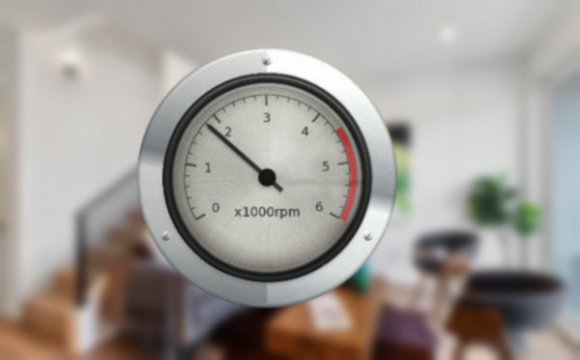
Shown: 1800 rpm
